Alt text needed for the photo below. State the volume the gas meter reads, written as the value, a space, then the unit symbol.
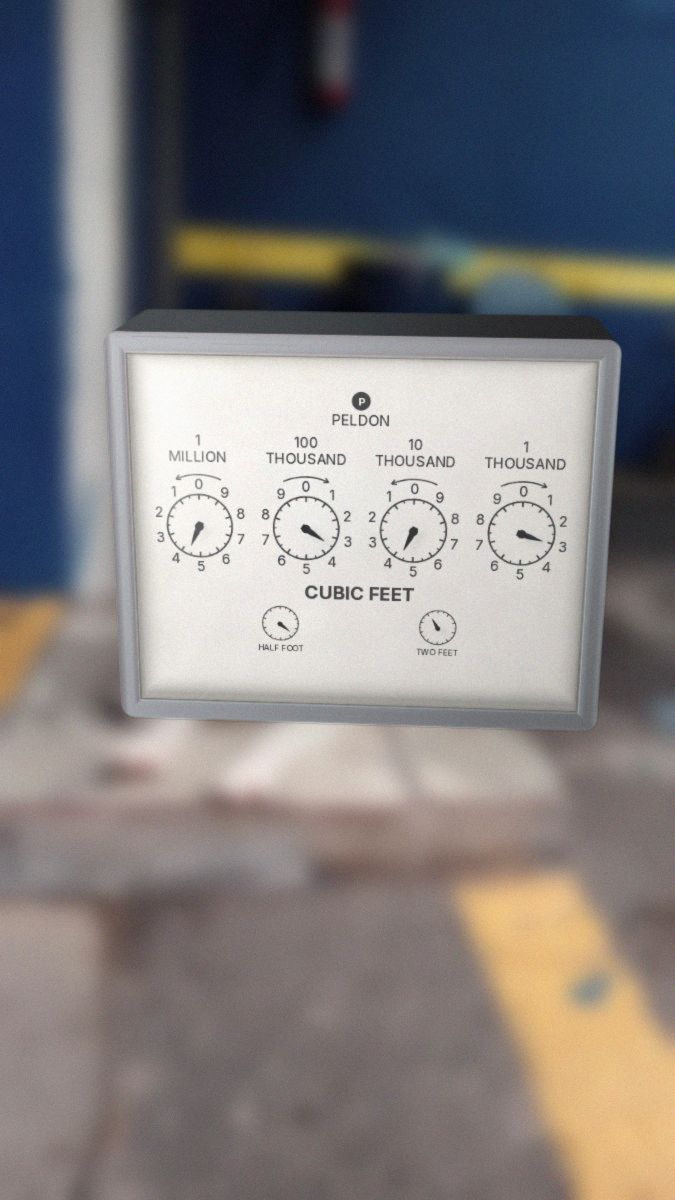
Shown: 434300 ft³
